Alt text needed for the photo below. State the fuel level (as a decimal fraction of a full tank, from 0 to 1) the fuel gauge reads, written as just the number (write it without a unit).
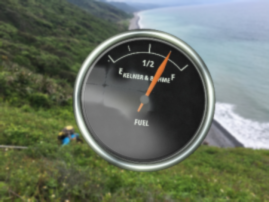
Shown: 0.75
